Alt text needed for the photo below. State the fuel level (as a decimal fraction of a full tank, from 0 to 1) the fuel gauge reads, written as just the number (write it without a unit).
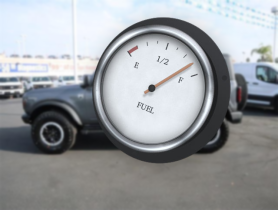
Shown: 0.875
